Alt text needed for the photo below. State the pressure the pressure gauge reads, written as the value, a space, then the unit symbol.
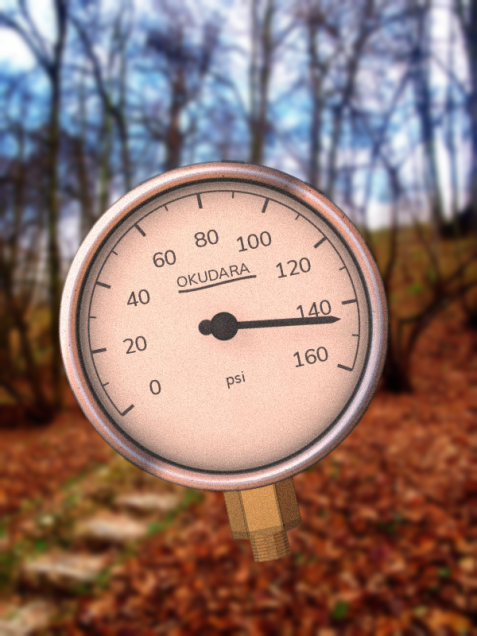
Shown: 145 psi
